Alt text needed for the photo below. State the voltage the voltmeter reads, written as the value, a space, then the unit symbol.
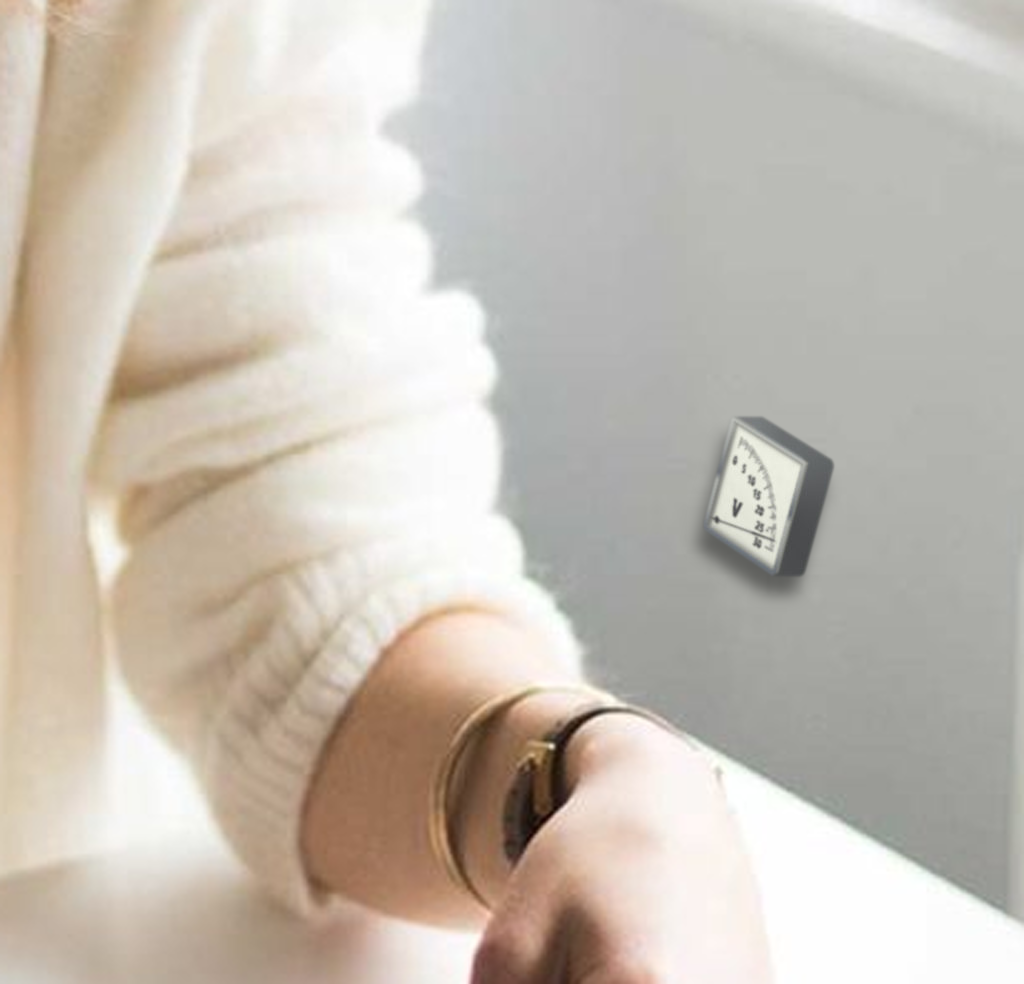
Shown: 27.5 V
